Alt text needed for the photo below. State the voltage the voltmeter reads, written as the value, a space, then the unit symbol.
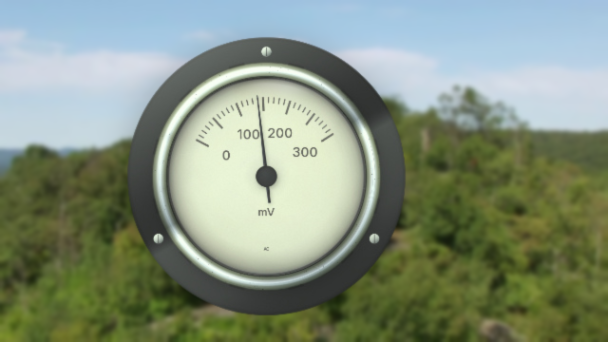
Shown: 140 mV
